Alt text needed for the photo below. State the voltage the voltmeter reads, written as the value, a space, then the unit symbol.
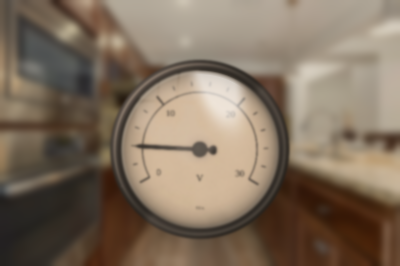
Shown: 4 V
